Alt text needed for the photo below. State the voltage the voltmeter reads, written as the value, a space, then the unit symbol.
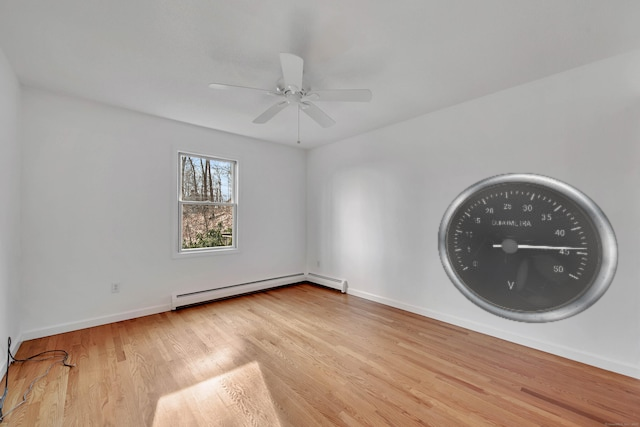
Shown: 44 V
